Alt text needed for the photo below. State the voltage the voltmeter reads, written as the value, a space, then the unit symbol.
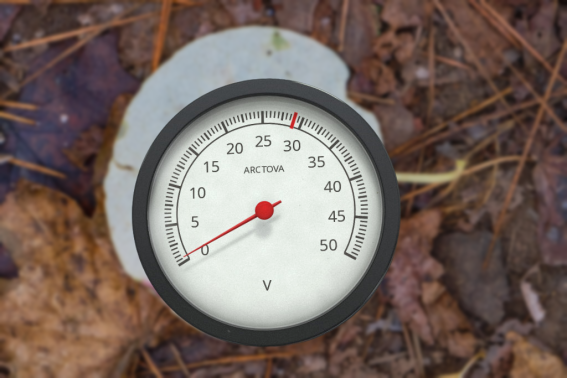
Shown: 0.5 V
